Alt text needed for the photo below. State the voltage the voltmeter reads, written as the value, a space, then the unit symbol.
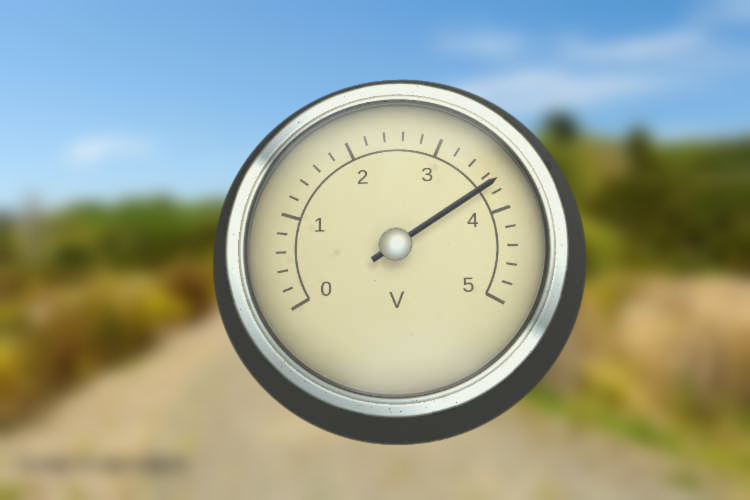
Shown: 3.7 V
